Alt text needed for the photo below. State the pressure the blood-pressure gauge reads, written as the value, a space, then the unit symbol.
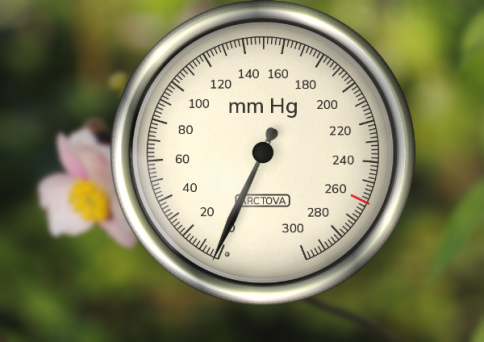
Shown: 2 mmHg
